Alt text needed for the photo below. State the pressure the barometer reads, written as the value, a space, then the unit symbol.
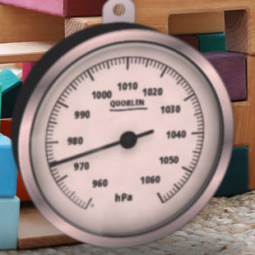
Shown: 975 hPa
